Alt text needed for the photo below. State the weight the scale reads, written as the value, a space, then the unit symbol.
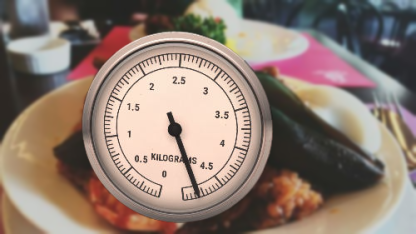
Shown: 4.8 kg
